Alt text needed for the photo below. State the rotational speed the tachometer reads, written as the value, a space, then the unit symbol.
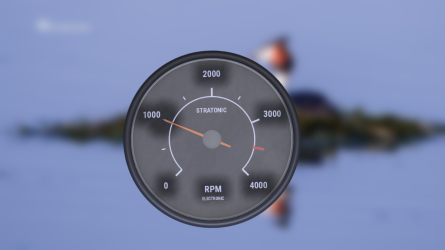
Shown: 1000 rpm
